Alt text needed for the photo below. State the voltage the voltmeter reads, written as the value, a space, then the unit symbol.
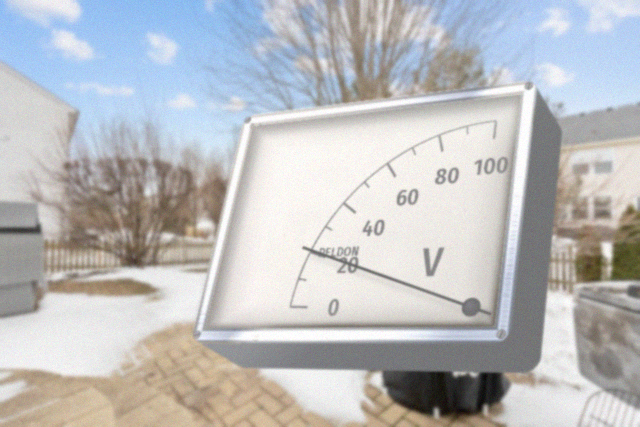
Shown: 20 V
